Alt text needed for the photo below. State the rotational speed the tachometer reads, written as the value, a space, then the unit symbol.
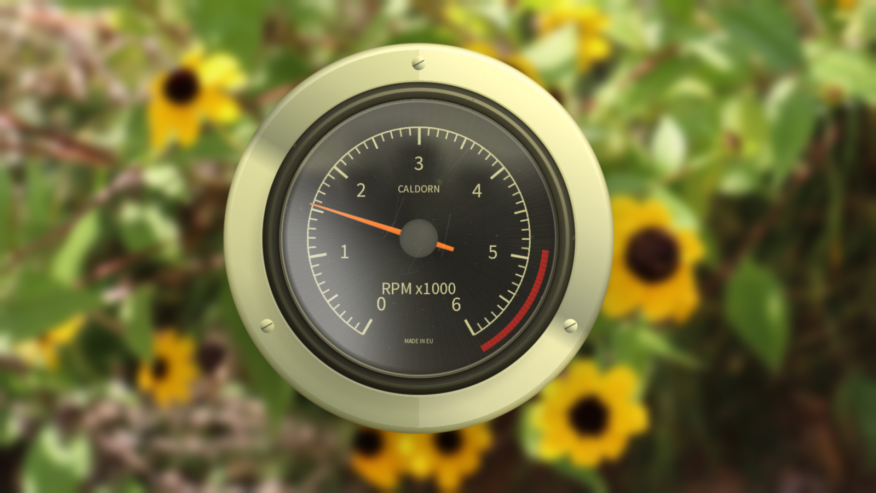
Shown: 1550 rpm
